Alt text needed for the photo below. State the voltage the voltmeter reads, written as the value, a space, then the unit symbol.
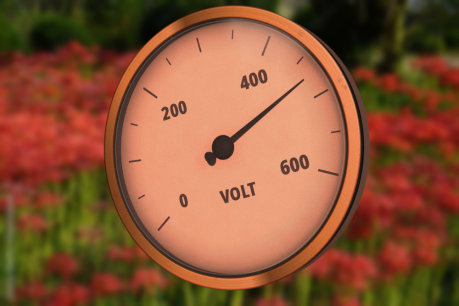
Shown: 475 V
